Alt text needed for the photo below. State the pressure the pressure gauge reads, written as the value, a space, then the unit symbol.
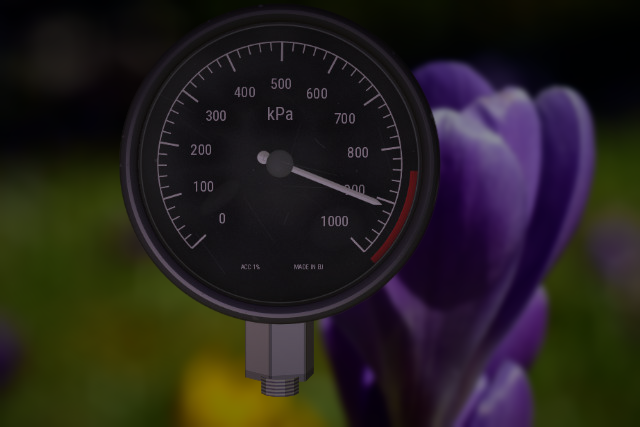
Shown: 910 kPa
